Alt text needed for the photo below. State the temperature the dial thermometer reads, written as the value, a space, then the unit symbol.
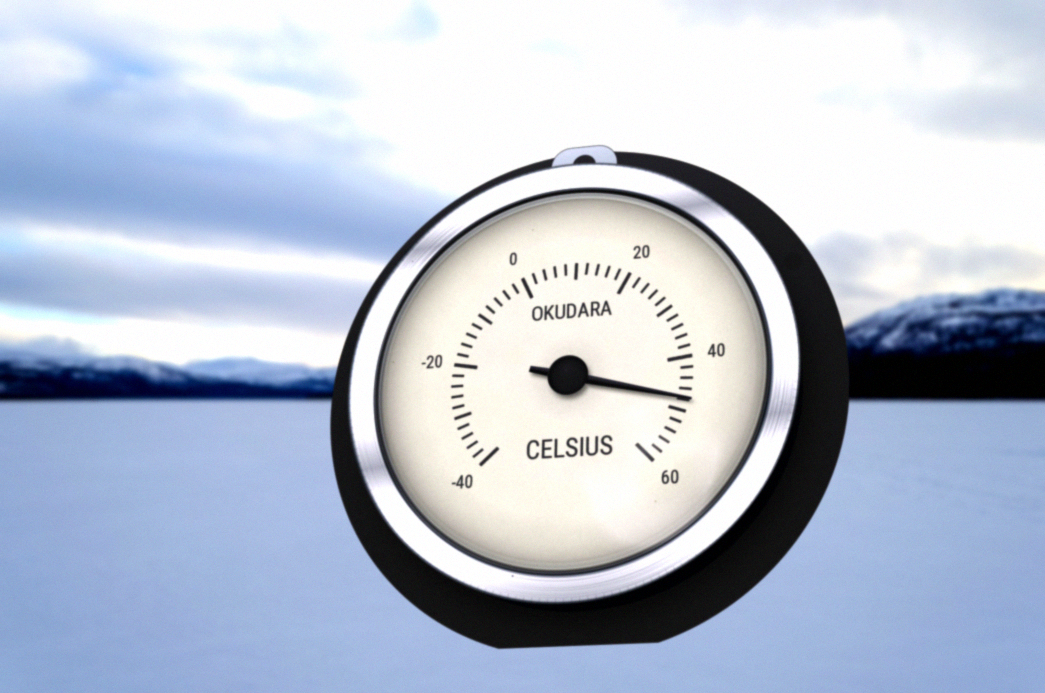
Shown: 48 °C
